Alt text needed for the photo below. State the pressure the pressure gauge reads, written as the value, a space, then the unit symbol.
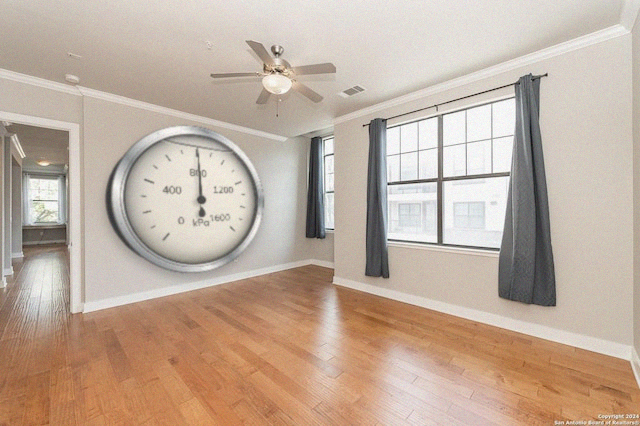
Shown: 800 kPa
